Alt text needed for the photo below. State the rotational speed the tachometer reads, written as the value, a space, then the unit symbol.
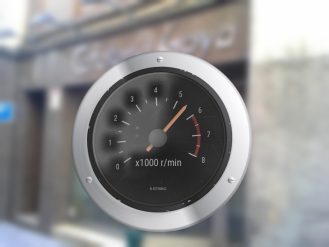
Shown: 5500 rpm
